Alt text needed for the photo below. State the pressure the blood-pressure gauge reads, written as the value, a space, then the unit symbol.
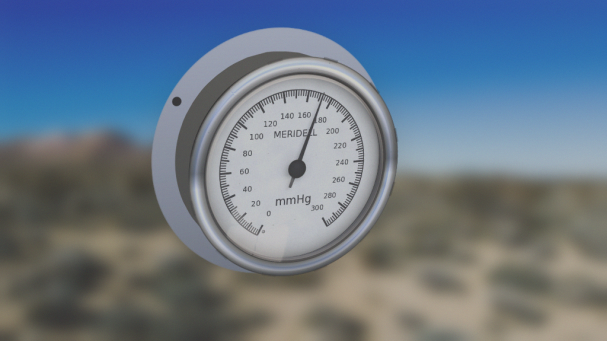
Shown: 170 mmHg
